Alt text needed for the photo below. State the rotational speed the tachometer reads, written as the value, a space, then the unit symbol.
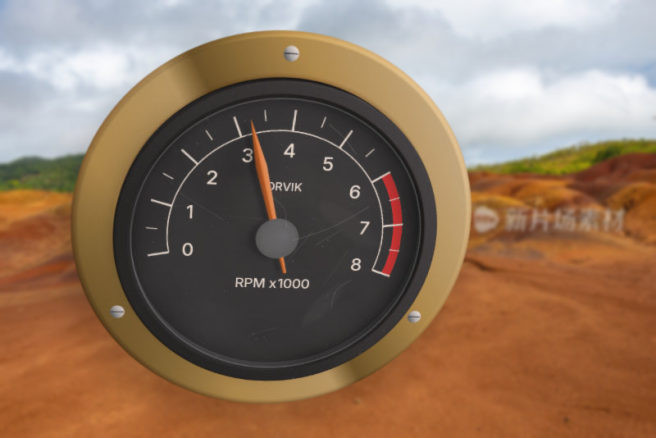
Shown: 3250 rpm
